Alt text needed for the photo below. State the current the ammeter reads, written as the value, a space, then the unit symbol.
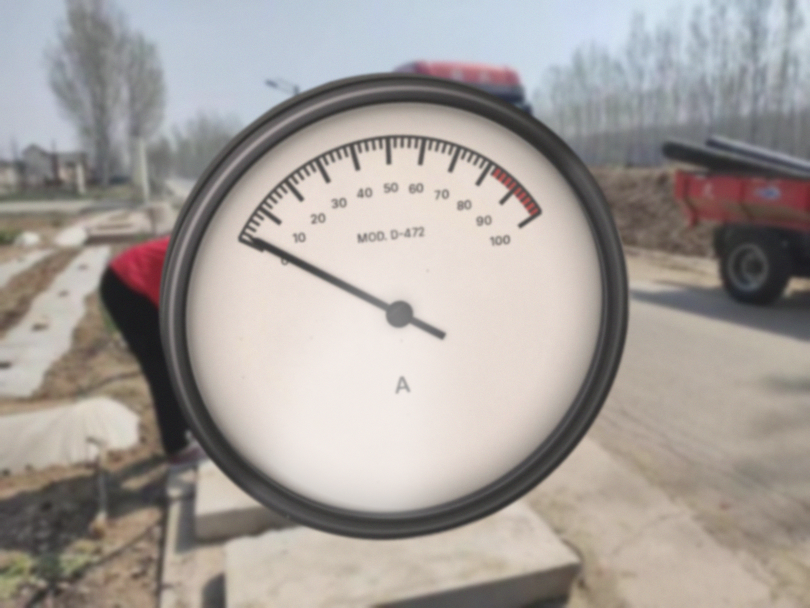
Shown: 2 A
